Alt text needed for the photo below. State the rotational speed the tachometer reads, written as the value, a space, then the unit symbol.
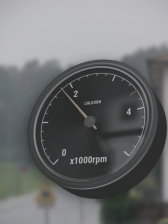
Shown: 1800 rpm
